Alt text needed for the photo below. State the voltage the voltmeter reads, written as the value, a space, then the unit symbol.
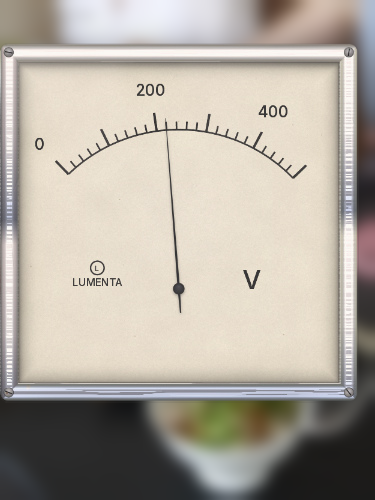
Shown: 220 V
